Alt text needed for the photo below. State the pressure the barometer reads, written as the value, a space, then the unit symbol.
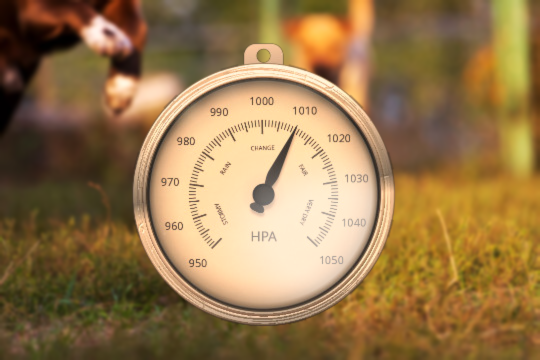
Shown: 1010 hPa
